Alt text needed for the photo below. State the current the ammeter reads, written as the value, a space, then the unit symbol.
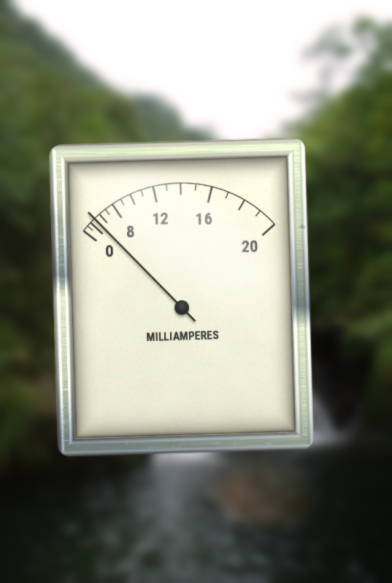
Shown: 5 mA
